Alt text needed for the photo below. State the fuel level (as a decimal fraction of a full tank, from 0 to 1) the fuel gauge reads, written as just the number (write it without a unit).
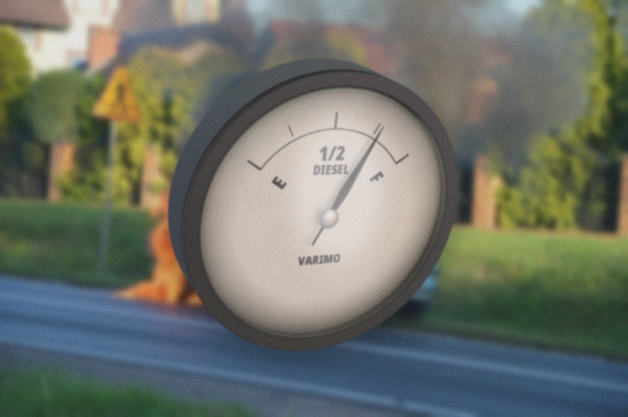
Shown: 0.75
